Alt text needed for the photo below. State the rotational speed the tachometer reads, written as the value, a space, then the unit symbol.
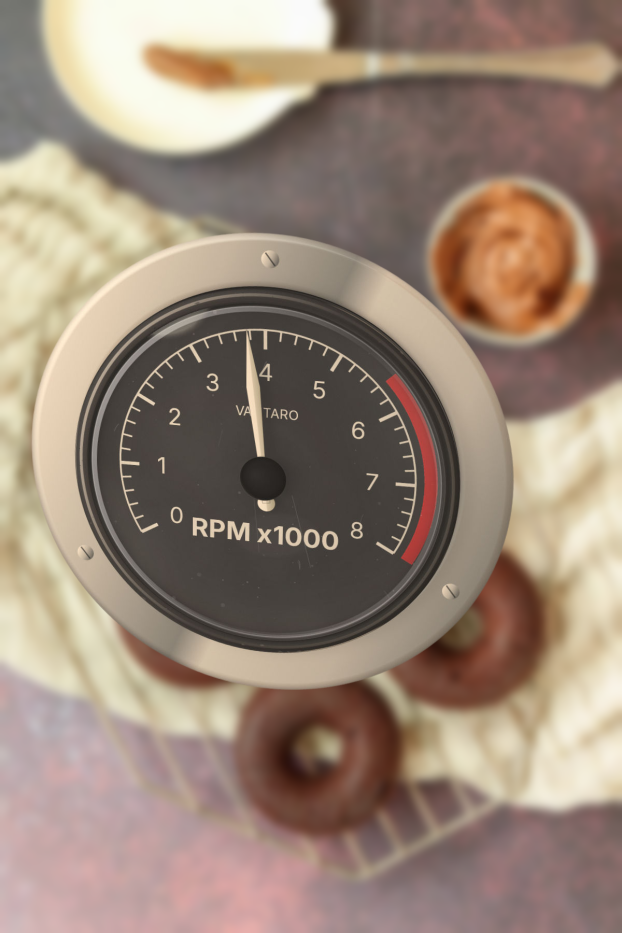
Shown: 3800 rpm
